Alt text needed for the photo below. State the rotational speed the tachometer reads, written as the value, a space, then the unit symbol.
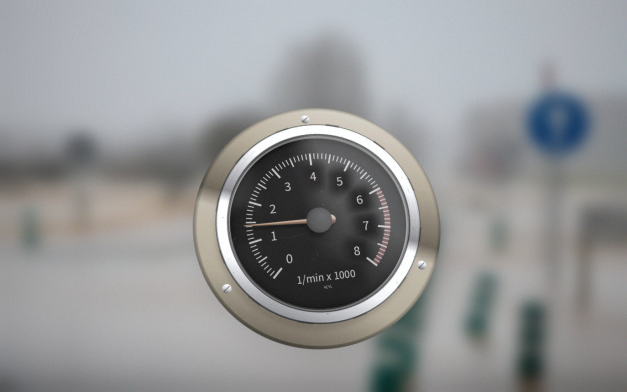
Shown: 1400 rpm
